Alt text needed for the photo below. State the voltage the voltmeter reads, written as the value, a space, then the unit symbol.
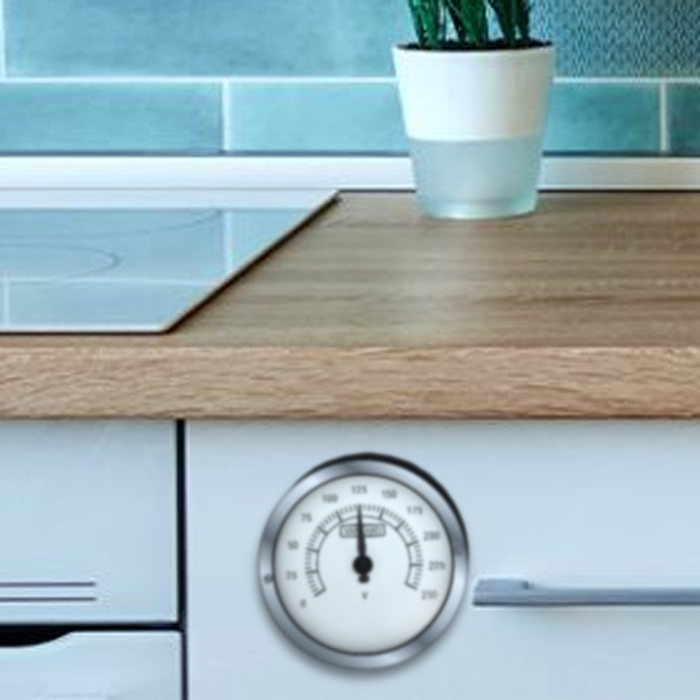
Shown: 125 V
